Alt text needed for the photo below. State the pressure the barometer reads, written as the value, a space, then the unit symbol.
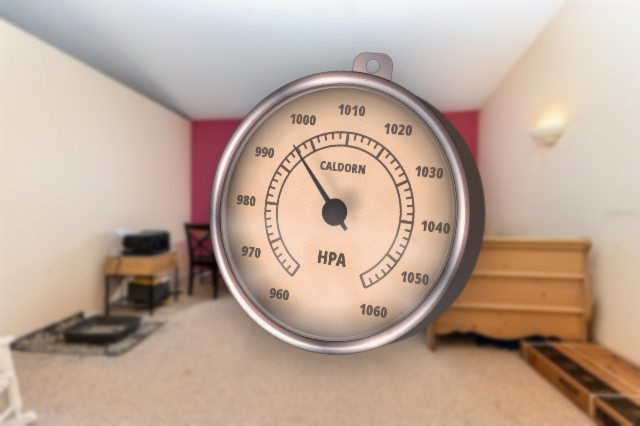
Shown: 996 hPa
